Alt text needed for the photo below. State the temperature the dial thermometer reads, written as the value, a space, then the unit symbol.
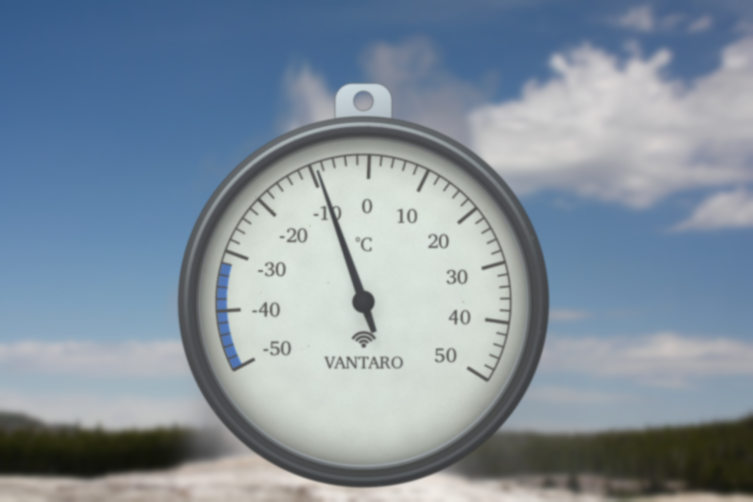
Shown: -9 °C
